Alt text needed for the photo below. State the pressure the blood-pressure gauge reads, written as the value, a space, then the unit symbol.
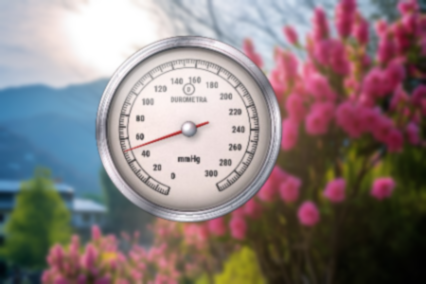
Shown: 50 mmHg
